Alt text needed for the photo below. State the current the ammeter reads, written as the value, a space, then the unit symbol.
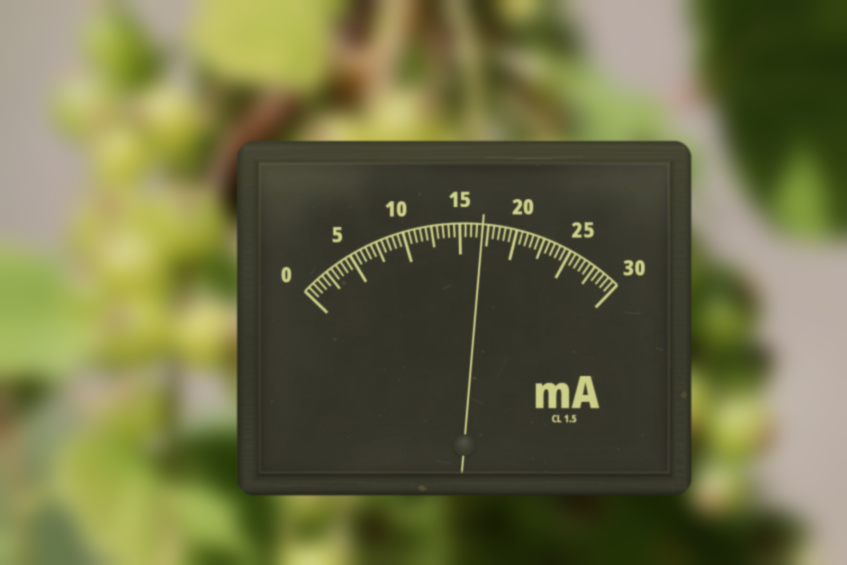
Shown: 17 mA
